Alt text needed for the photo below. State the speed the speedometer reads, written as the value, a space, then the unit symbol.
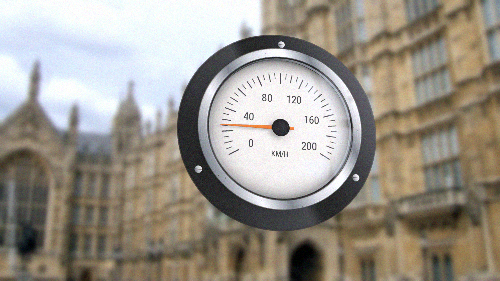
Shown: 25 km/h
